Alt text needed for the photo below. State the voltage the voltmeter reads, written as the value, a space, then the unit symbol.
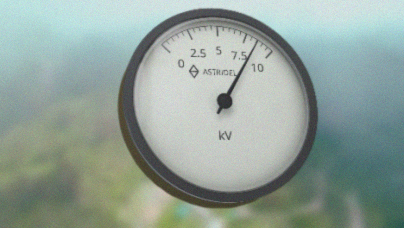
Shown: 8.5 kV
